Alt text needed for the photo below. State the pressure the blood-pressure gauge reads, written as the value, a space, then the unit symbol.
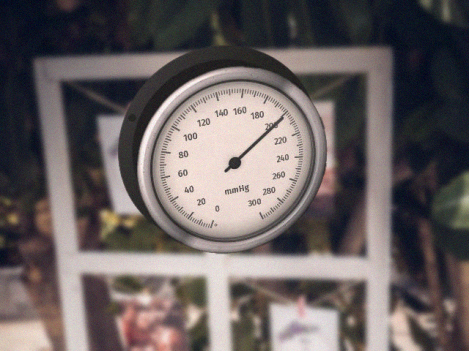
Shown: 200 mmHg
